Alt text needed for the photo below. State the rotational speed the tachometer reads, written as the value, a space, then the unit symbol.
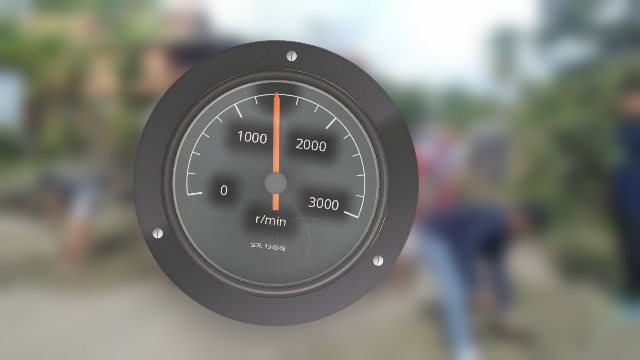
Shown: 1400 rpm
